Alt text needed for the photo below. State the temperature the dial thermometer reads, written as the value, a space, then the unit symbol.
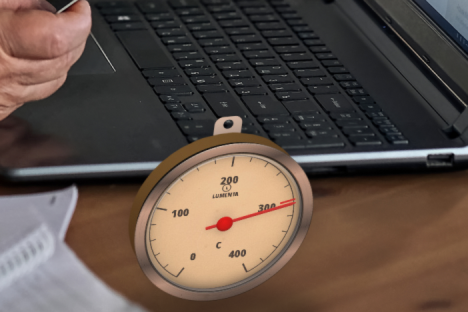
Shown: 300 °C
